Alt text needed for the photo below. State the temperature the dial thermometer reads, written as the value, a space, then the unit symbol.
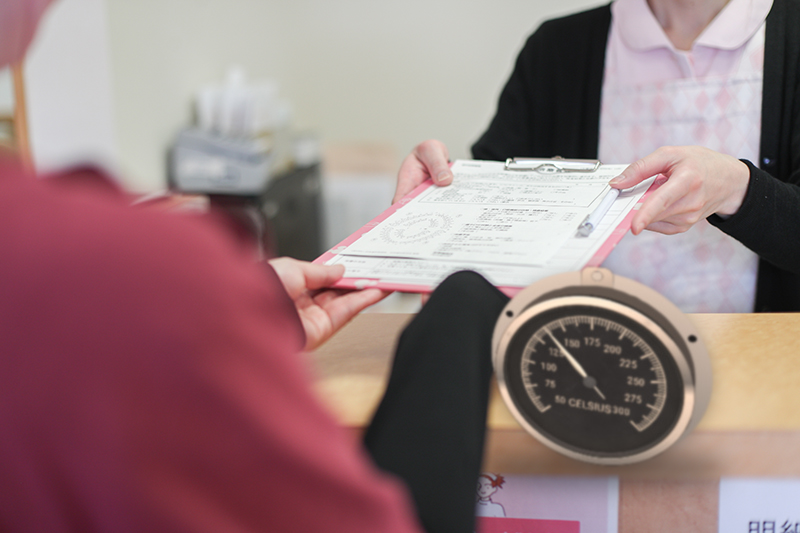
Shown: 137.5 °C
